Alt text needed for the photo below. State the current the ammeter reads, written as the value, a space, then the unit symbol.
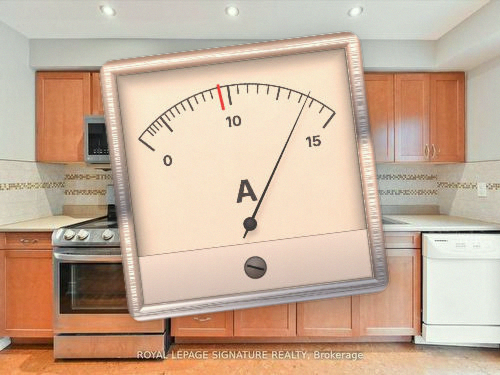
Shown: 13.75 A
